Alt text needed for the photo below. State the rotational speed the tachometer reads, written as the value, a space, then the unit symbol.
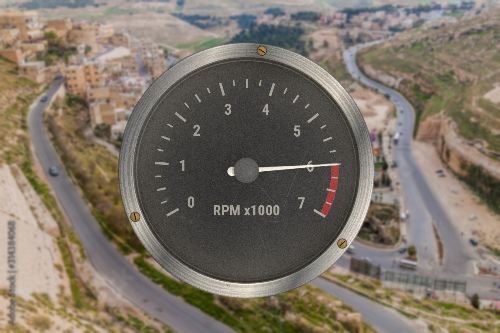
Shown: 6000 rpm
